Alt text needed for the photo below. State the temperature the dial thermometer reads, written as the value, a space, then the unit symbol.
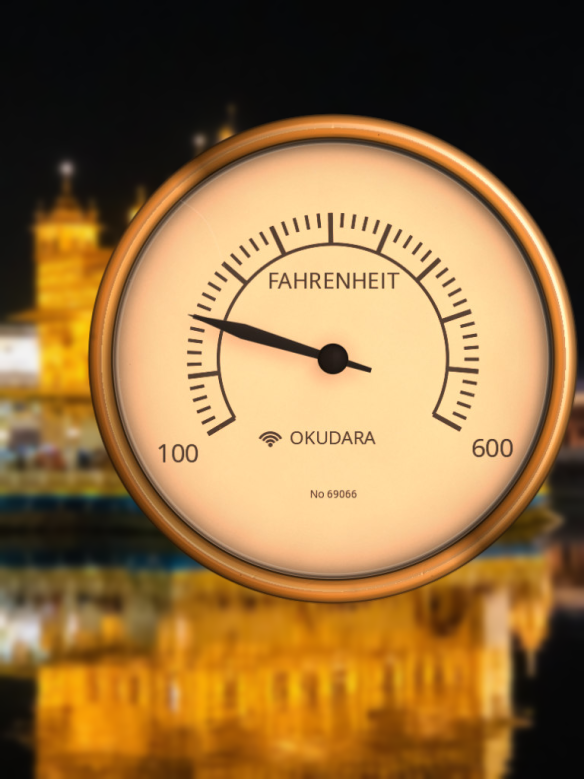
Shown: 200 °F
